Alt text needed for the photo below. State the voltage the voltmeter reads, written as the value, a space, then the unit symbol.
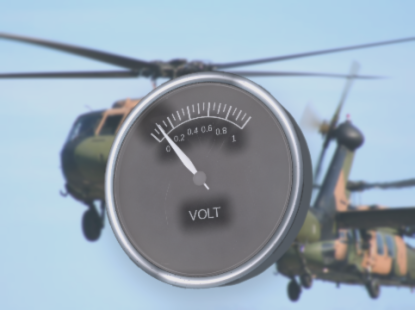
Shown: 0.1 V
